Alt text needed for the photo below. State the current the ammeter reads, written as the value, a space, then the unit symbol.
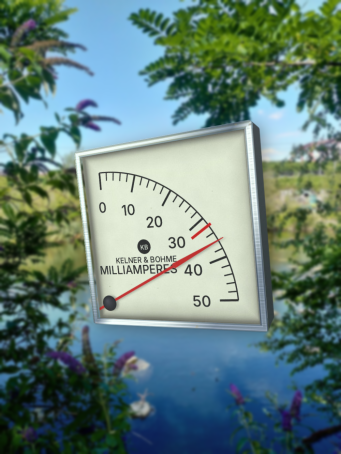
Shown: 36 mA
